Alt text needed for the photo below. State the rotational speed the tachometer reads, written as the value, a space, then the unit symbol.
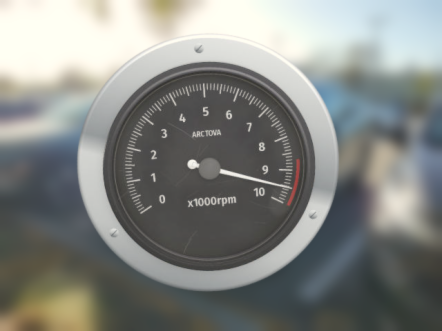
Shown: 9500 rpm
